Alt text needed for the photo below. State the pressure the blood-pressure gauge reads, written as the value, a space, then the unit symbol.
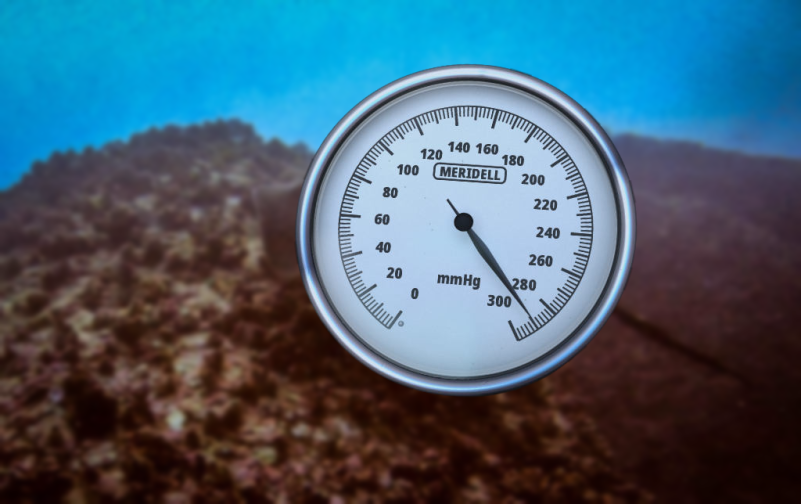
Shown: 290 mmHg
